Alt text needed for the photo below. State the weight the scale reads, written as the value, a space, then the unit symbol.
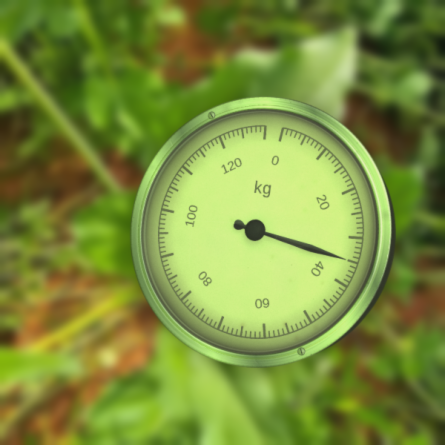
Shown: 35 kg
